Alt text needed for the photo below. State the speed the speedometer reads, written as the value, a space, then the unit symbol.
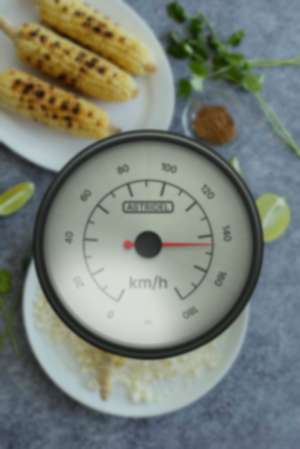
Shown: 145 km/h
